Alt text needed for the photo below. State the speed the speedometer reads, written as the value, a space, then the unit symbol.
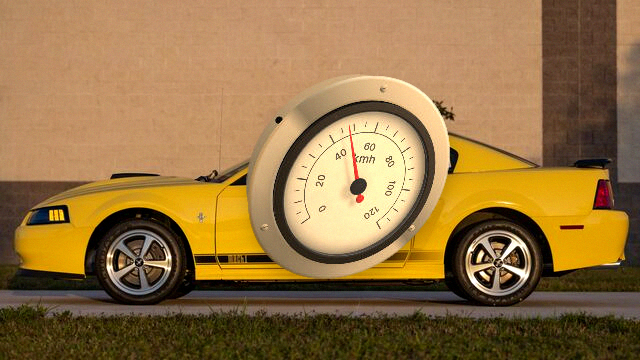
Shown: 47.5 km/h
